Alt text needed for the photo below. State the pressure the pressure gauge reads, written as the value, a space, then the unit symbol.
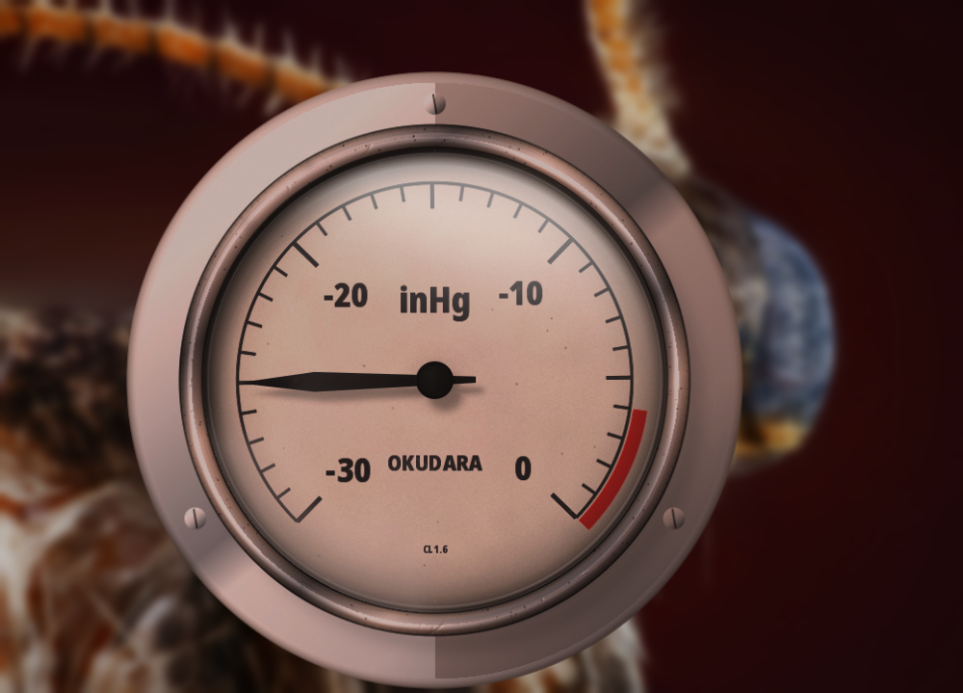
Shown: -25 inHg
